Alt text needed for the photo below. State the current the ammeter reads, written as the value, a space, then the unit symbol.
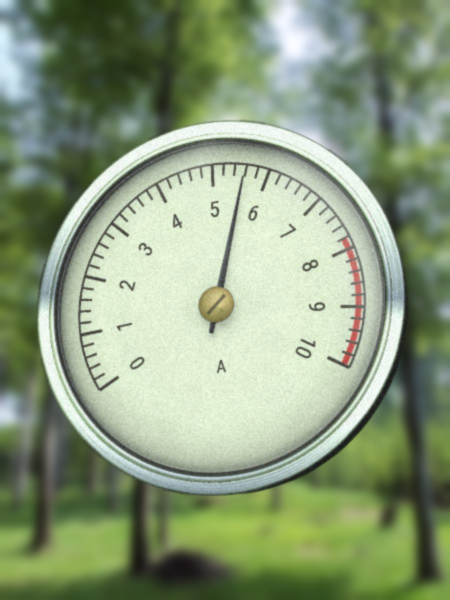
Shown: 5.6 A
